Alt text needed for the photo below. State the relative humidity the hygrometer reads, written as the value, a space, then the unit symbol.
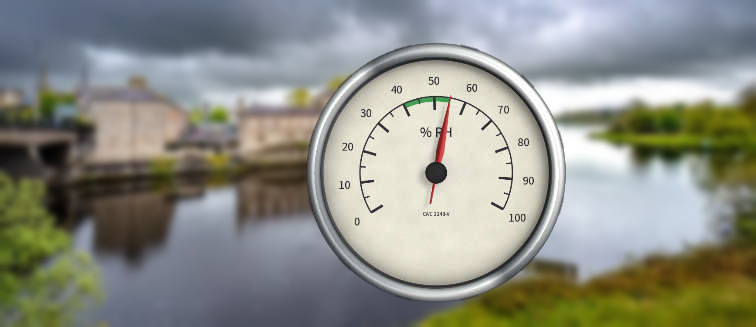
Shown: 55 %
